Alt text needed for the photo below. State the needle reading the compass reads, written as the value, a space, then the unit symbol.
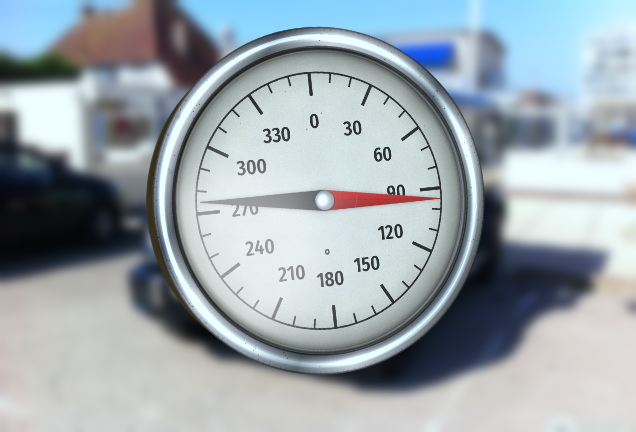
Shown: 95 °
